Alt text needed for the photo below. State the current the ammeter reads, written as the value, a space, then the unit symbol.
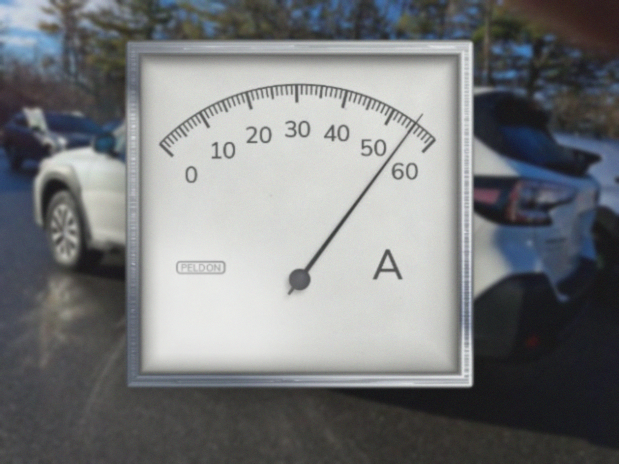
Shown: 55 A
